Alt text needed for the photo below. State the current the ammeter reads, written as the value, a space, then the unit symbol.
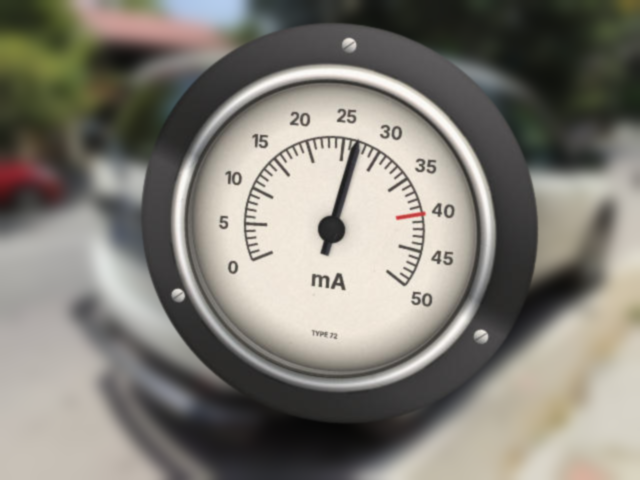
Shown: 27 mA
